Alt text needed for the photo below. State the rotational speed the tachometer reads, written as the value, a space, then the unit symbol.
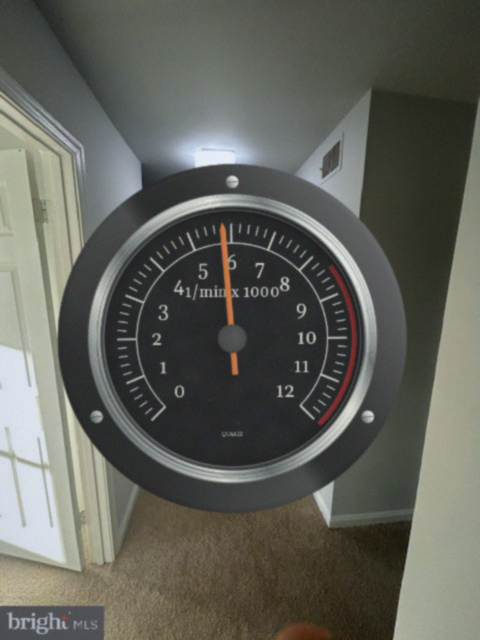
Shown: 5800 rpm
